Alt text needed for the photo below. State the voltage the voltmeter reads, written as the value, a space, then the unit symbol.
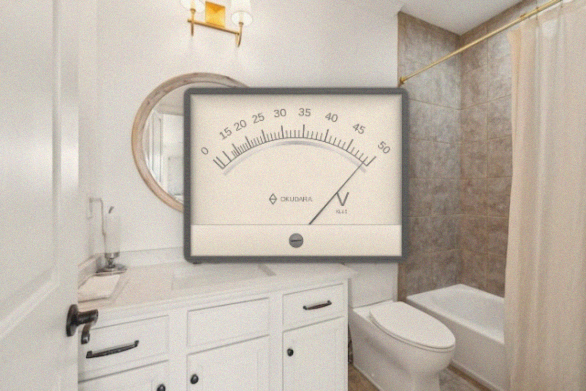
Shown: 49 V
